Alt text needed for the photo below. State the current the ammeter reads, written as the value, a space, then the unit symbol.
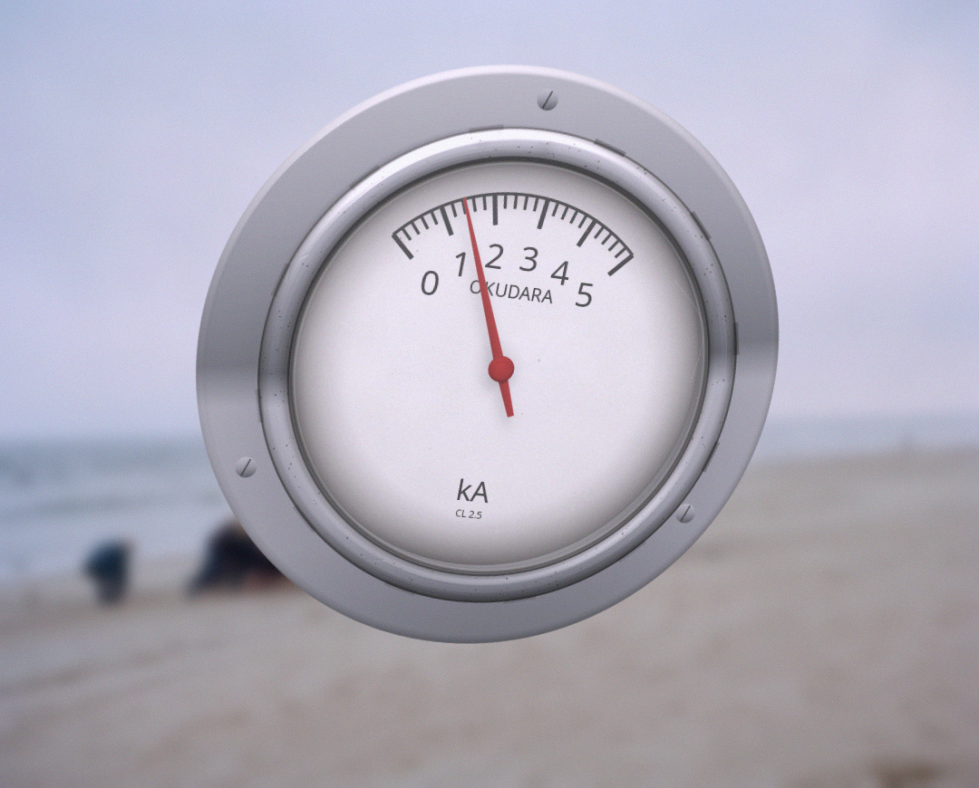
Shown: 1.4 kA
